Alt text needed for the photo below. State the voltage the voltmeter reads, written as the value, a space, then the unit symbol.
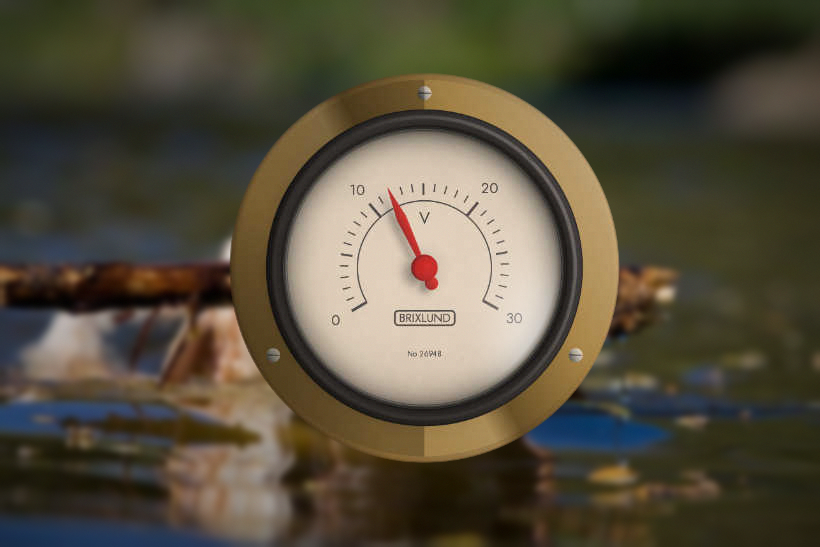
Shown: 12 V
